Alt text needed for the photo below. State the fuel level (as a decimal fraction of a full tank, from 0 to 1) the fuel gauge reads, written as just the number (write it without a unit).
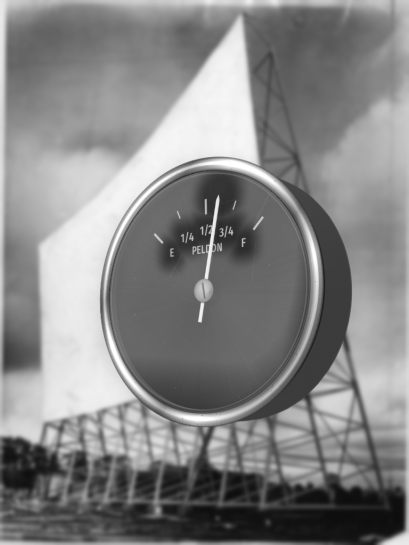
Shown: 0.625
